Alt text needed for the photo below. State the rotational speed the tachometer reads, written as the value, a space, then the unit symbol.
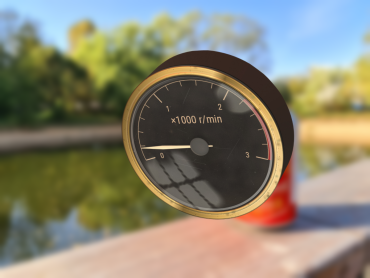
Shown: 200 rpm
